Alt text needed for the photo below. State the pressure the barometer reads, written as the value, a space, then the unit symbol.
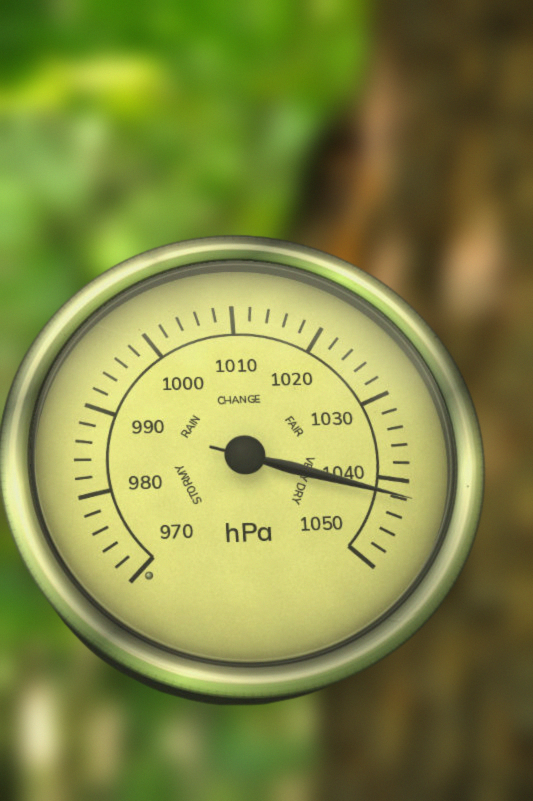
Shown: 1042 hPa
